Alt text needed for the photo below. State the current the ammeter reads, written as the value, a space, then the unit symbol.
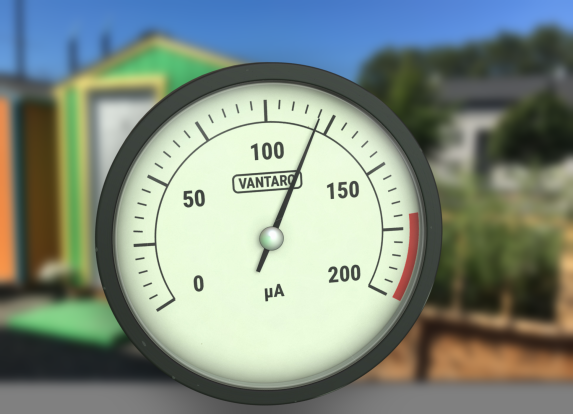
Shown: 120 µA
